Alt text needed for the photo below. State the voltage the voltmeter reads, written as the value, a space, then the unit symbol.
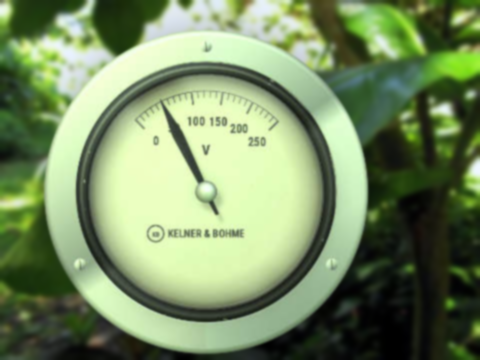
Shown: 50 V
